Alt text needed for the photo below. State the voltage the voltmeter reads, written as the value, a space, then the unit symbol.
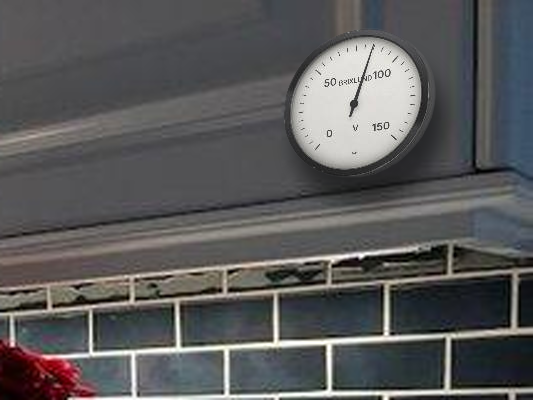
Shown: 85 V
